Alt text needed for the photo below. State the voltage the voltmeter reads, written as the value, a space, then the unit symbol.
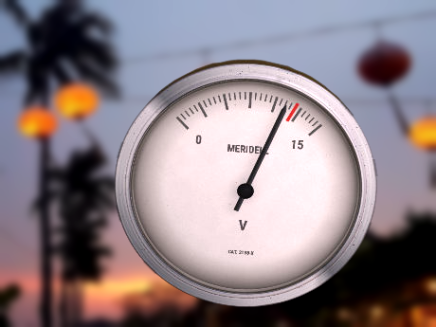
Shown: 11 V
